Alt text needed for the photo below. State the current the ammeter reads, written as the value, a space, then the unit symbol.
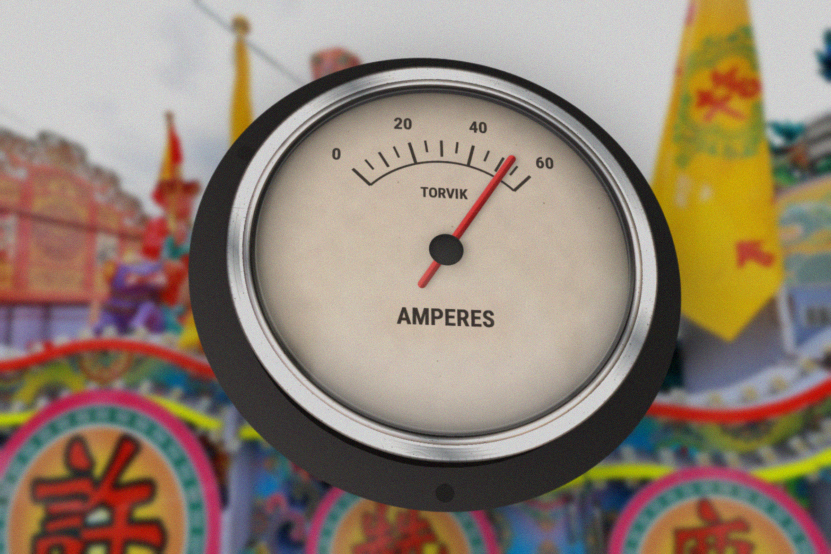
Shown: 52.5 A
